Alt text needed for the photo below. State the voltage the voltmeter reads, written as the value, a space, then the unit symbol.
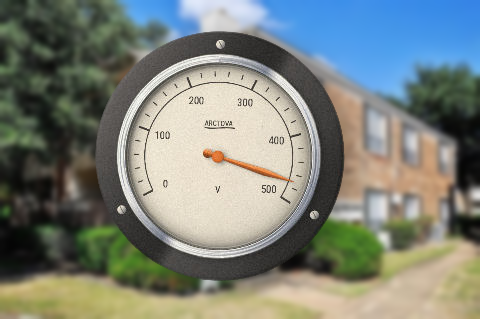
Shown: 470 V
